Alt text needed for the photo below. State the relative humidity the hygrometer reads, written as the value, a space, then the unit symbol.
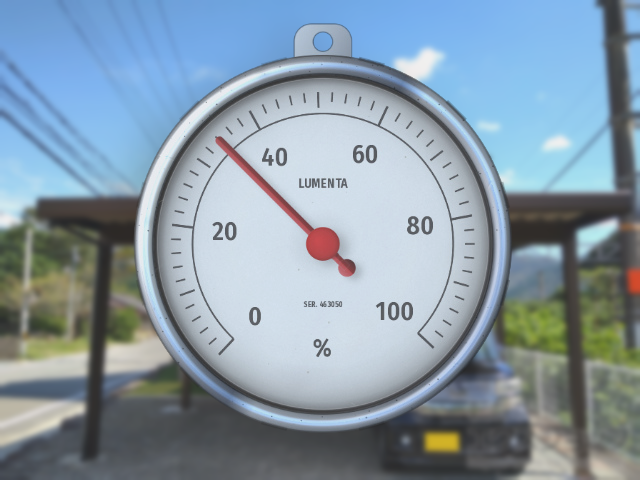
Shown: 34 %
